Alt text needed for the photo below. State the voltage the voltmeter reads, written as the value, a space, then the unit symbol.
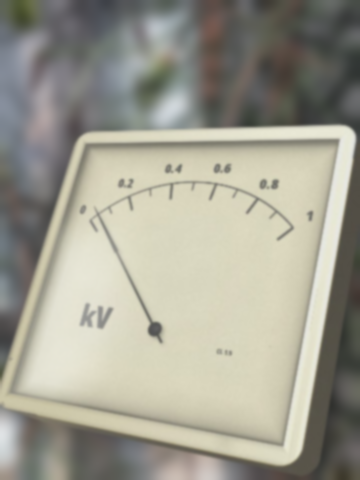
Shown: 0.05 kV
